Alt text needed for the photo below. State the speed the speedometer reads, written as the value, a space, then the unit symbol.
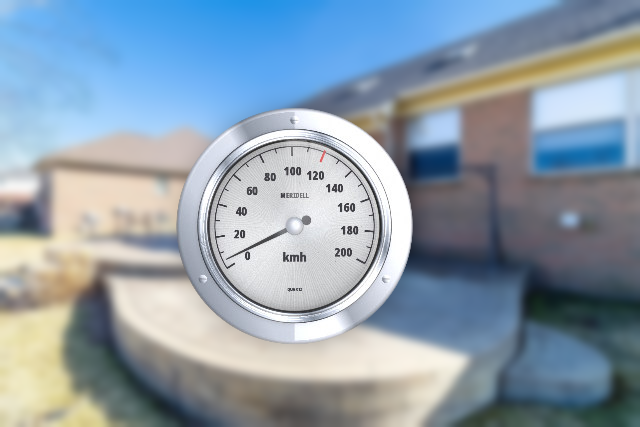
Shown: 5 km/h
